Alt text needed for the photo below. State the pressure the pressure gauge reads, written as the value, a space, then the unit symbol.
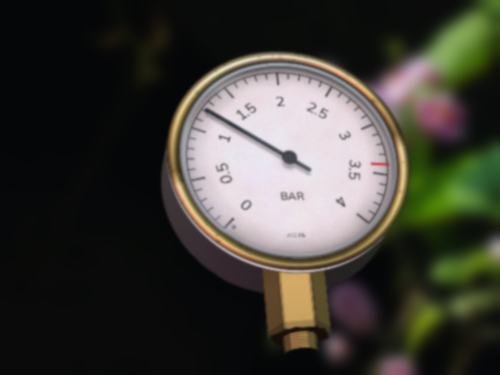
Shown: 1.2 bar
